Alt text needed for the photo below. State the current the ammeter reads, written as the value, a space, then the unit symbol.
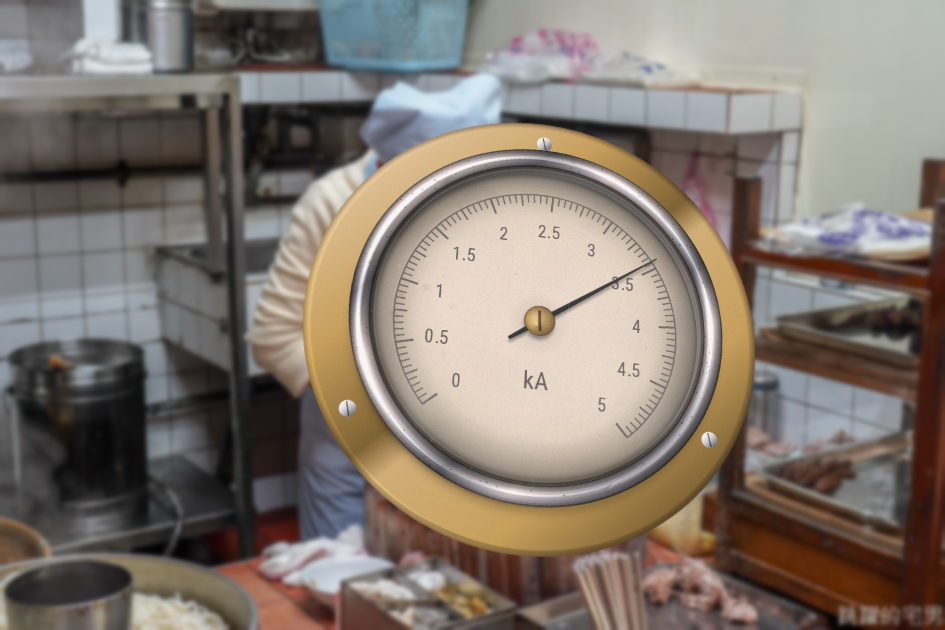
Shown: 3.45 kA
